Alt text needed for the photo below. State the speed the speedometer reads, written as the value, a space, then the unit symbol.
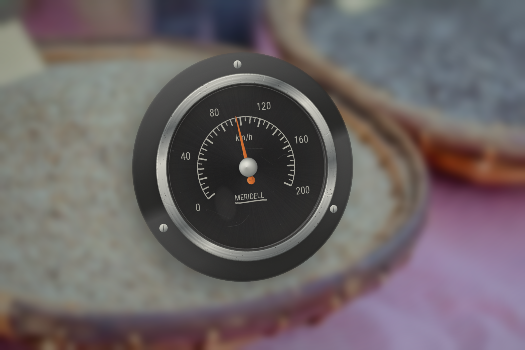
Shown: 95 km/h
